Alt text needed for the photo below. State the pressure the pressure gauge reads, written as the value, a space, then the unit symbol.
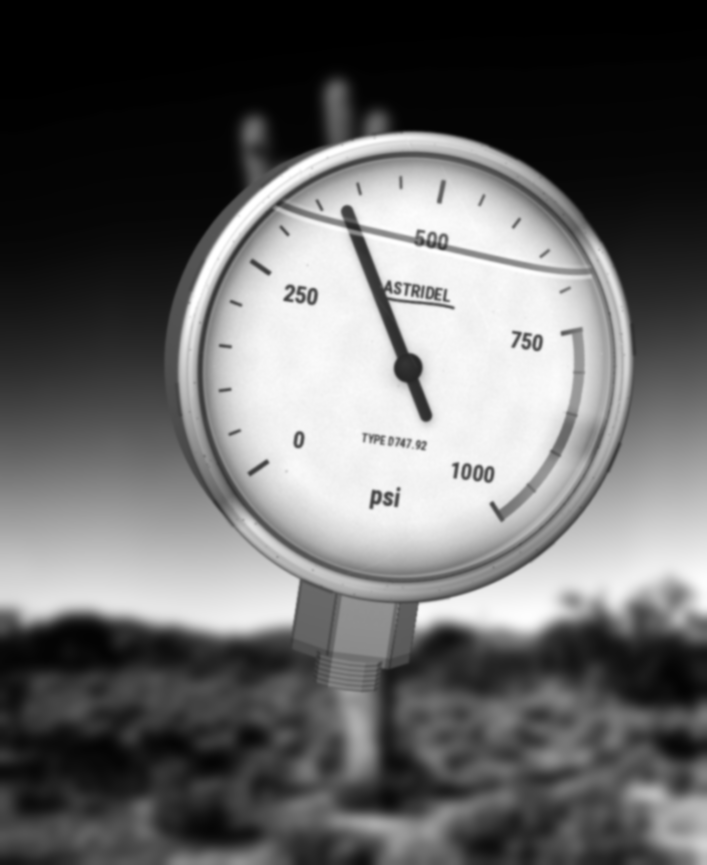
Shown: 375 psi
